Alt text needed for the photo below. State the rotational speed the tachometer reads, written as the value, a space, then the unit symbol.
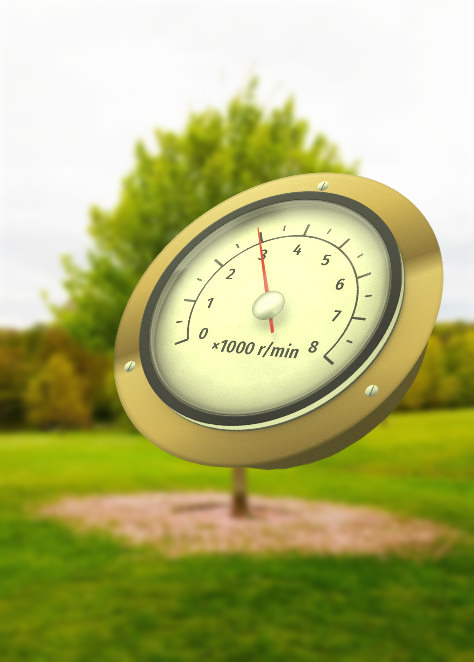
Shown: 3000 rpm
